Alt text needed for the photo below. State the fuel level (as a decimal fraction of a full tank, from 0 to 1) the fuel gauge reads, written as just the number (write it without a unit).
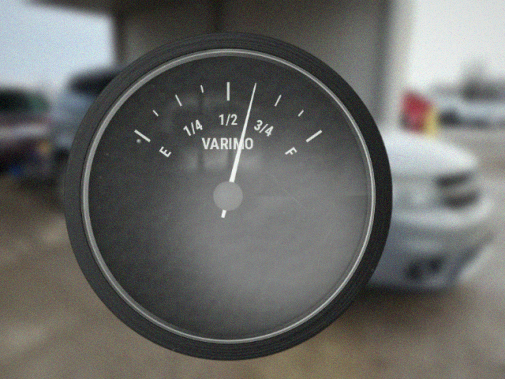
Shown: 0.625
